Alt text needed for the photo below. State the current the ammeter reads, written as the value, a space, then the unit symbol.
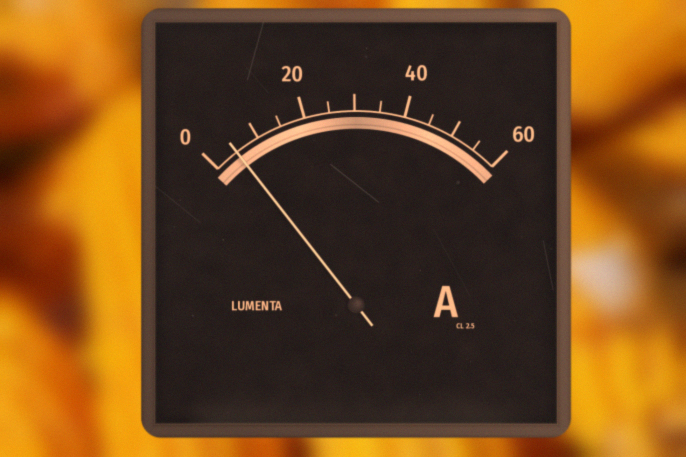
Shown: 5 A
